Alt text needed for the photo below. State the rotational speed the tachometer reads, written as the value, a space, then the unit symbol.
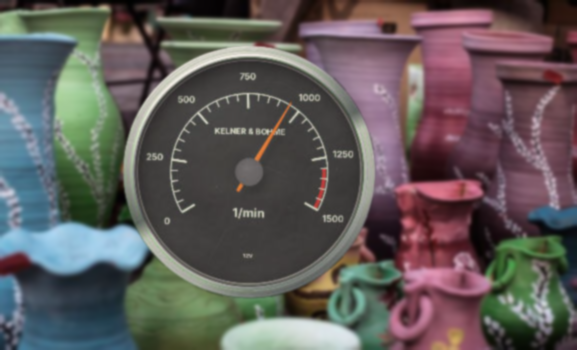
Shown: 950 rpm
